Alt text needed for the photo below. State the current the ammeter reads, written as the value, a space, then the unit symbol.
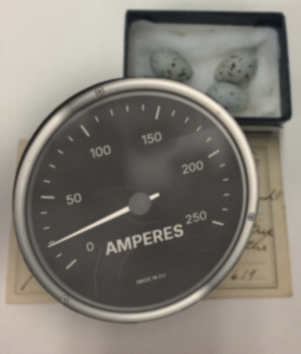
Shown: 20 A
